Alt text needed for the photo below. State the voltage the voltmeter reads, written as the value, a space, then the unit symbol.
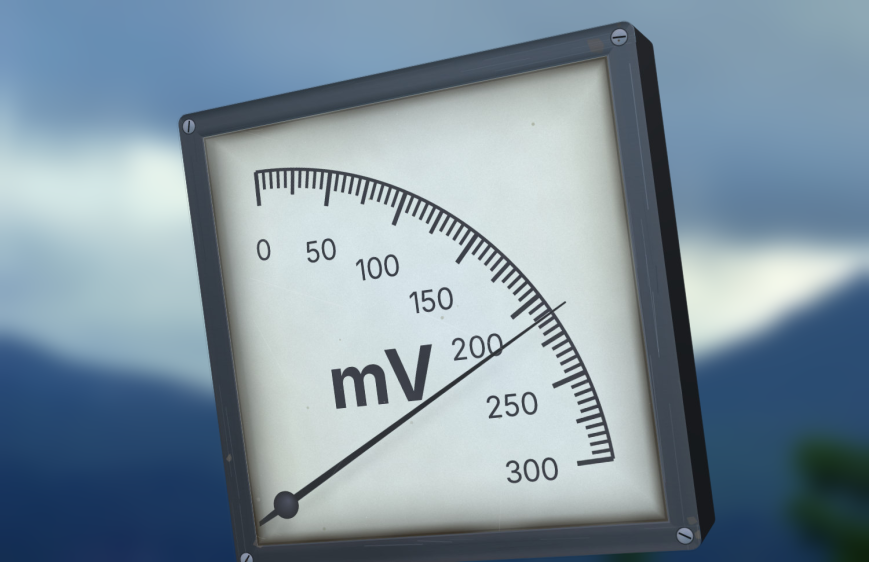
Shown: 212.5 mV
